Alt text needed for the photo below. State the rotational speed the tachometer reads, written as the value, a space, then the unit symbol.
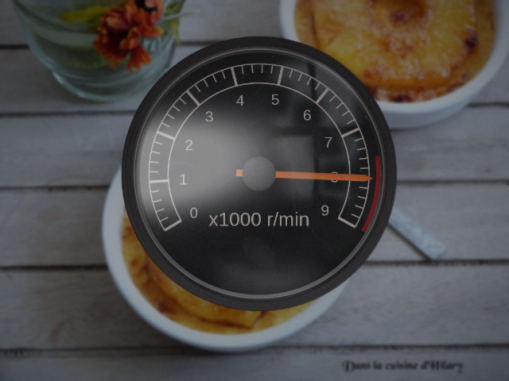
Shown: 8000 rpm
